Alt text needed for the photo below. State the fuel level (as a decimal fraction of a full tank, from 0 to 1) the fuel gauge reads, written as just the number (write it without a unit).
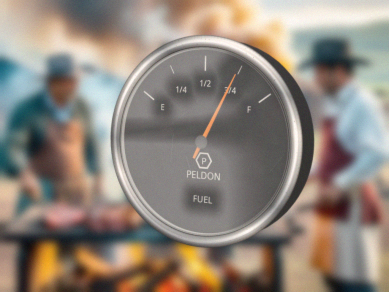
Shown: 0.75
